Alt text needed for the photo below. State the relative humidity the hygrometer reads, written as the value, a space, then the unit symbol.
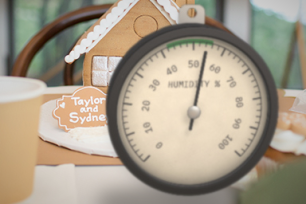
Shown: 54 %
